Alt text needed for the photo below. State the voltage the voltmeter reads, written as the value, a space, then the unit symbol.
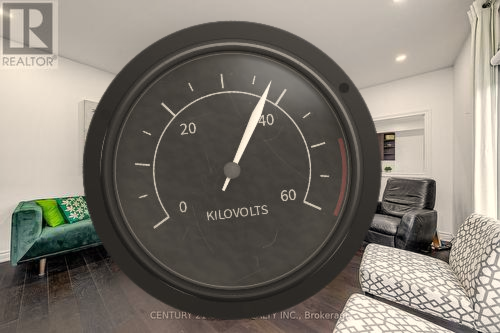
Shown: 37.5 kV
